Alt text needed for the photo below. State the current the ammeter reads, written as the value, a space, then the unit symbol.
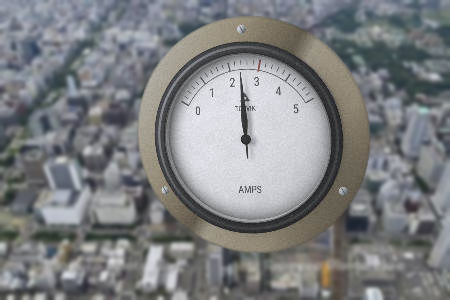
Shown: 2.4 A
